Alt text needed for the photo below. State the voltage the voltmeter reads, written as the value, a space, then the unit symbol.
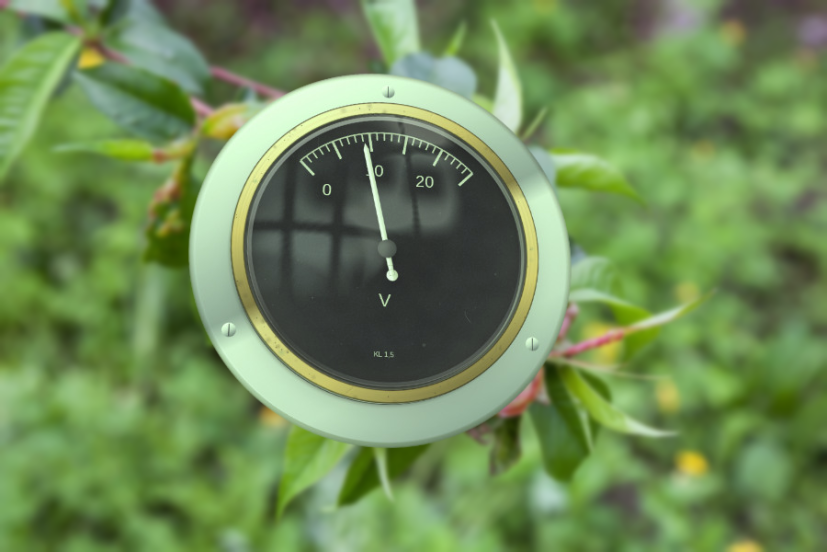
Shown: 9 V
